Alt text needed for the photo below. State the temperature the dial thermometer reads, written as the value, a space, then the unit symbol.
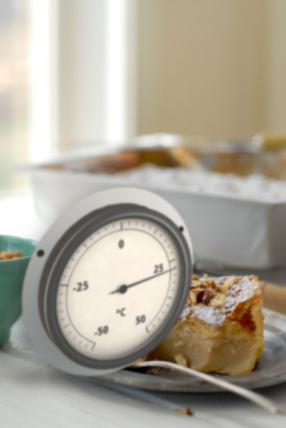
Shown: 27.5 °C
